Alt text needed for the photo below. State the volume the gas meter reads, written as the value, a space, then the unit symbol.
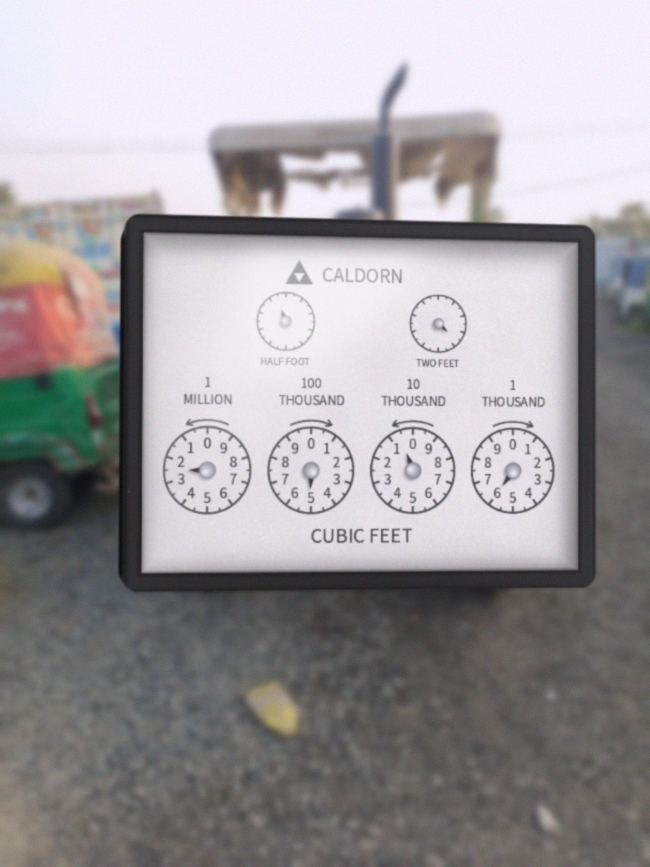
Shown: 250600 ft³
